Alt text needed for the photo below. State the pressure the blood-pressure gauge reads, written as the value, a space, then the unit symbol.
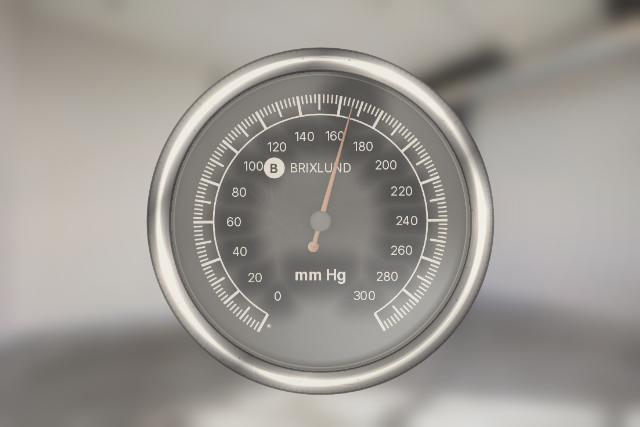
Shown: 166 mmHg
